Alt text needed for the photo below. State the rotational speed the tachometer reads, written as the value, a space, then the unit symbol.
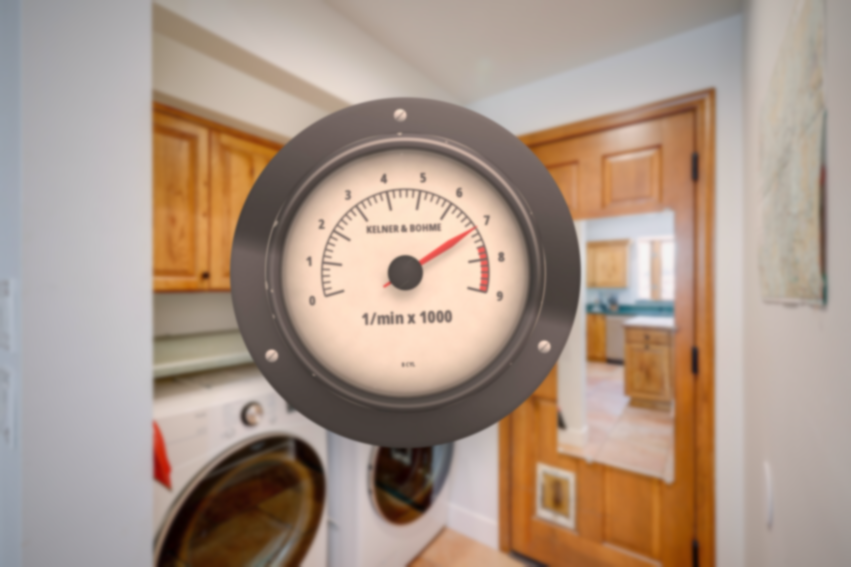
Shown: 7000 rpm
